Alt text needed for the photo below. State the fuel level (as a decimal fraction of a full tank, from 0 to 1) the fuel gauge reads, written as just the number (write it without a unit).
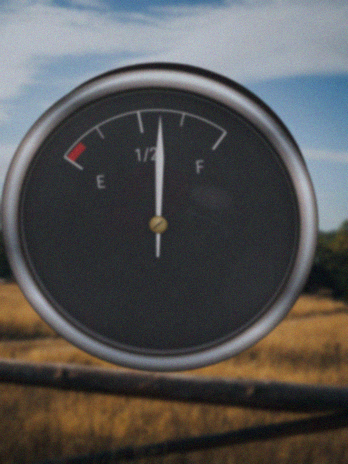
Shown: 0.625
